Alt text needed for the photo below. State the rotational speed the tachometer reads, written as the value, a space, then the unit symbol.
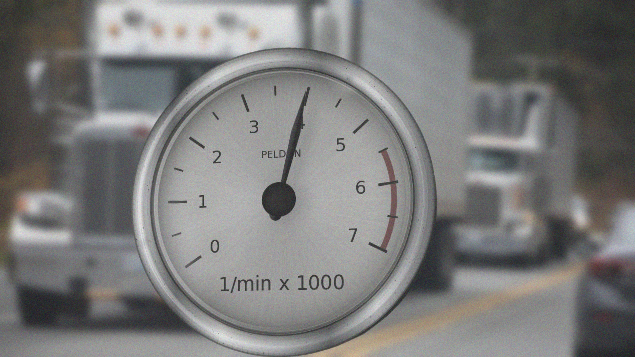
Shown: 4000 rpm
